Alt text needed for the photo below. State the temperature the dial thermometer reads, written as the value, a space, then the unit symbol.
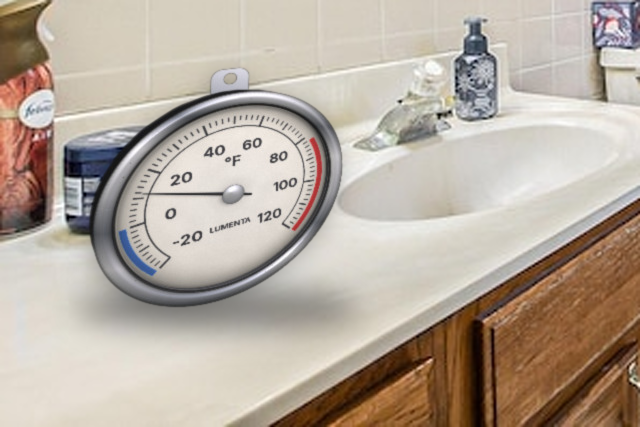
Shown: 12 °F
